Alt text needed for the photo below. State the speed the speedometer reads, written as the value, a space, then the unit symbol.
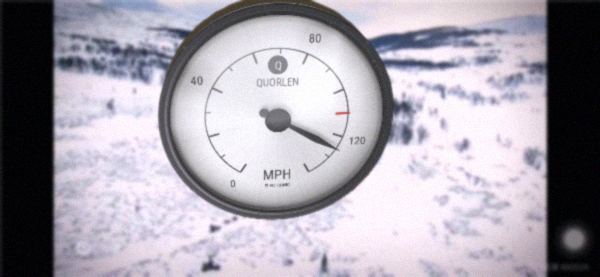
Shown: 125 mph
